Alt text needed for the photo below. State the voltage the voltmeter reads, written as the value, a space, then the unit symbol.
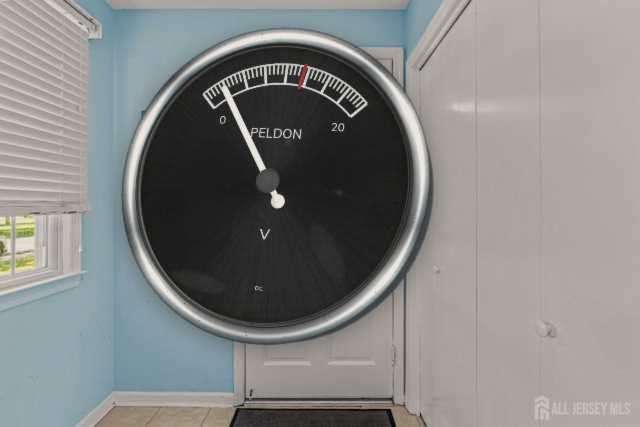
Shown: 2.5 V
